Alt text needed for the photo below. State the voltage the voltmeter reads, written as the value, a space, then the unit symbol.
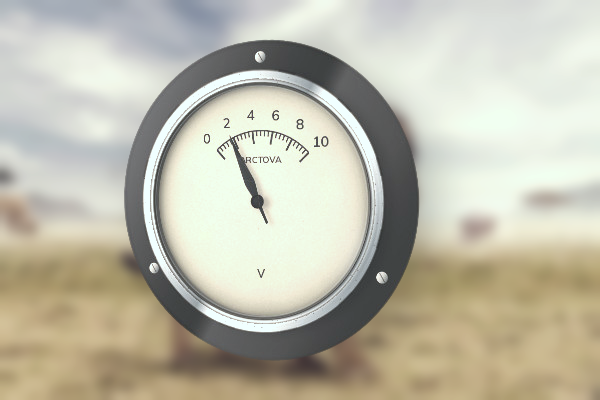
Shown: 2 V
